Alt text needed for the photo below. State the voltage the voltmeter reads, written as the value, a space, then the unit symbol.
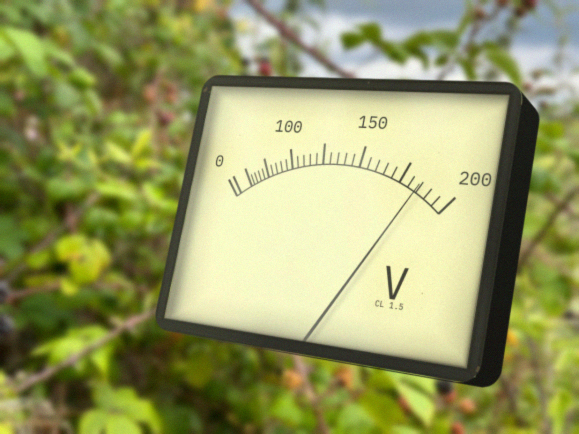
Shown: 185 V
